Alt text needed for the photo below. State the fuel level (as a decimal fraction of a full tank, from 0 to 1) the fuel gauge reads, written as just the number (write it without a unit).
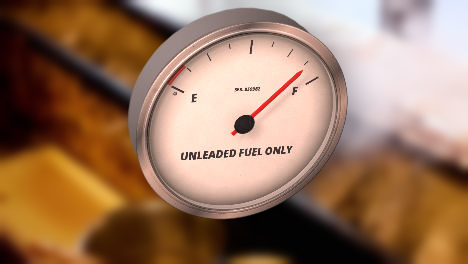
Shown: 0.875
